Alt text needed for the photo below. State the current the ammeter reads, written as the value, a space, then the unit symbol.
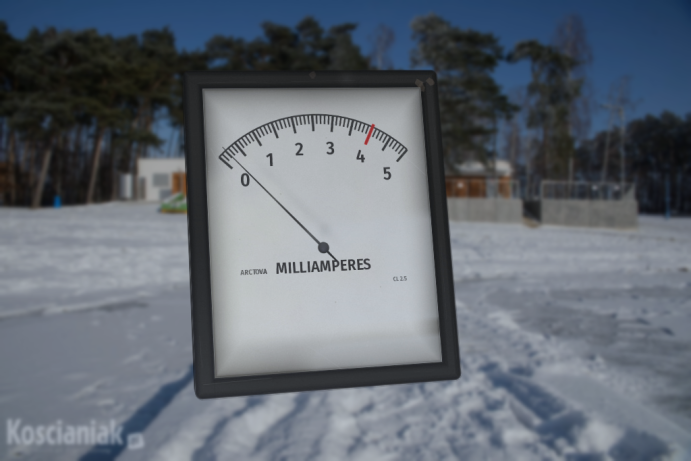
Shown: 0.2 mA
